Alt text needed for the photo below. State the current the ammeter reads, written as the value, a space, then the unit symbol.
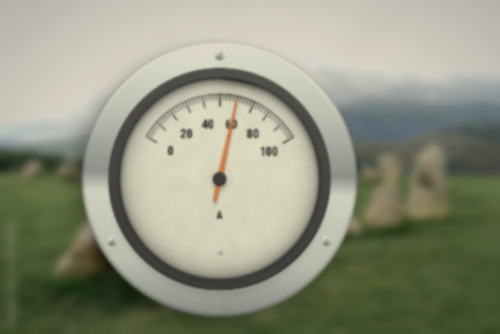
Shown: 60 A
